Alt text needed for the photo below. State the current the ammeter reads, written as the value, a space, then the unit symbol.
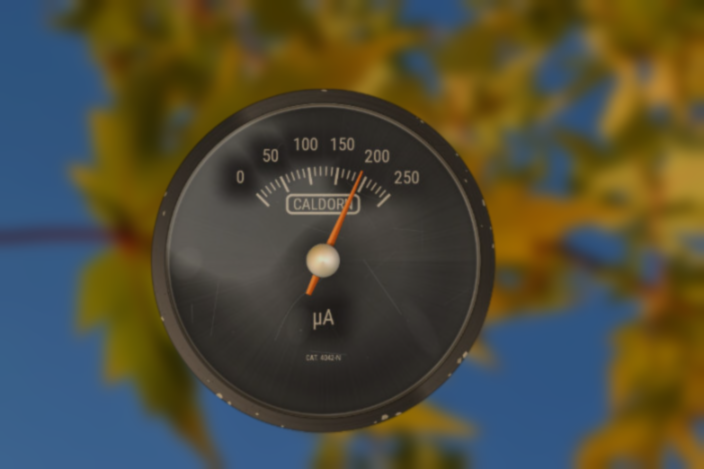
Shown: 190 µA
